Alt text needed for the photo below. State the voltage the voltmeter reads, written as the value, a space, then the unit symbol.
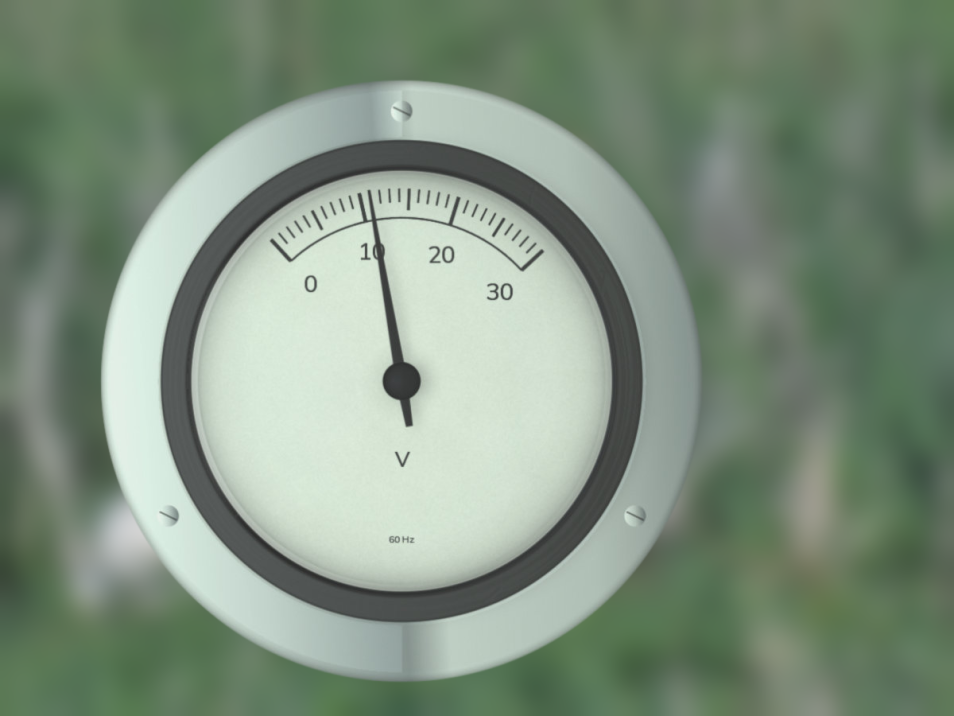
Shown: 11 V
